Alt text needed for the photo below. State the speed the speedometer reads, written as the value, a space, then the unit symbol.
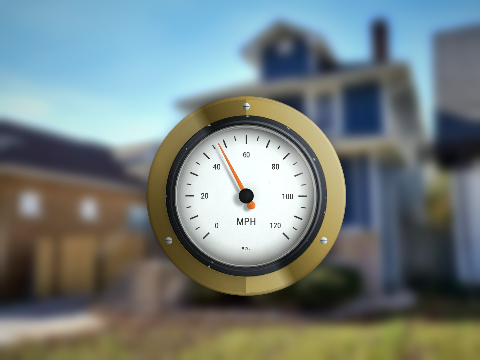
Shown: 47.5 mph
